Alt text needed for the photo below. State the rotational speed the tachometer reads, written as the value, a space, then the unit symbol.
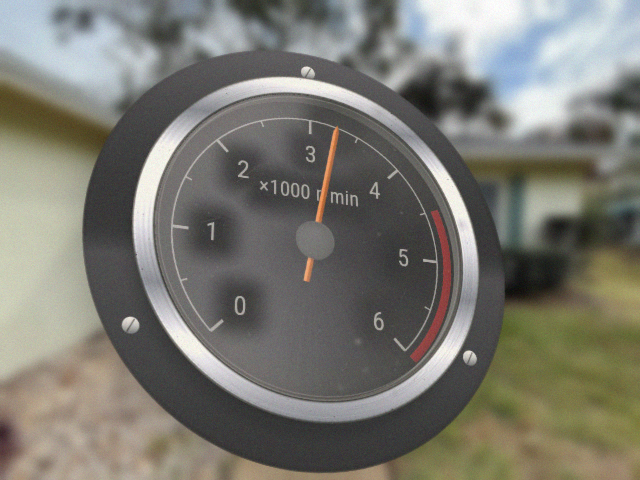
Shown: 3250 rpm
